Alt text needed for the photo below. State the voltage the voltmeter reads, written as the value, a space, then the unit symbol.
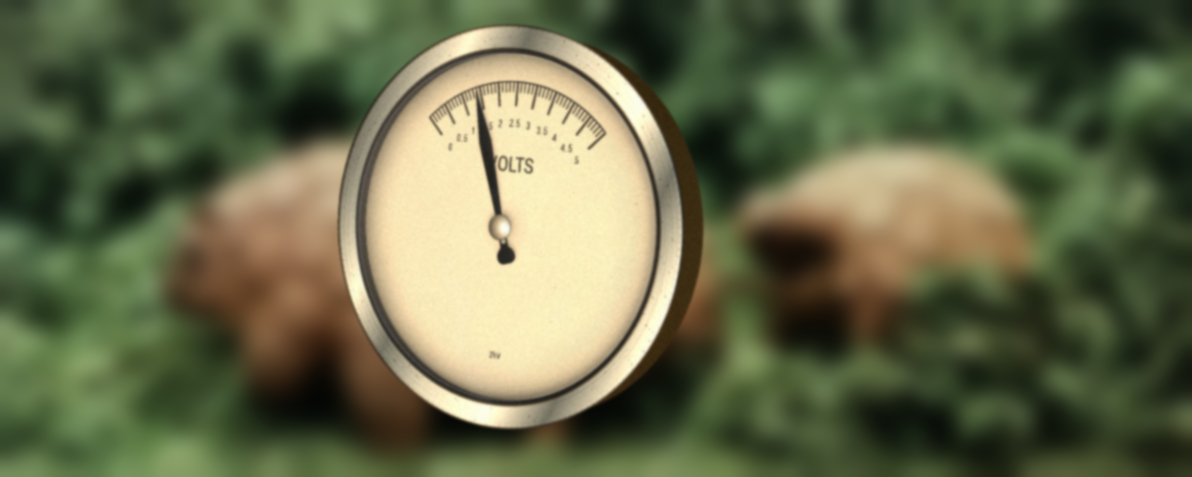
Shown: 1.5 V
